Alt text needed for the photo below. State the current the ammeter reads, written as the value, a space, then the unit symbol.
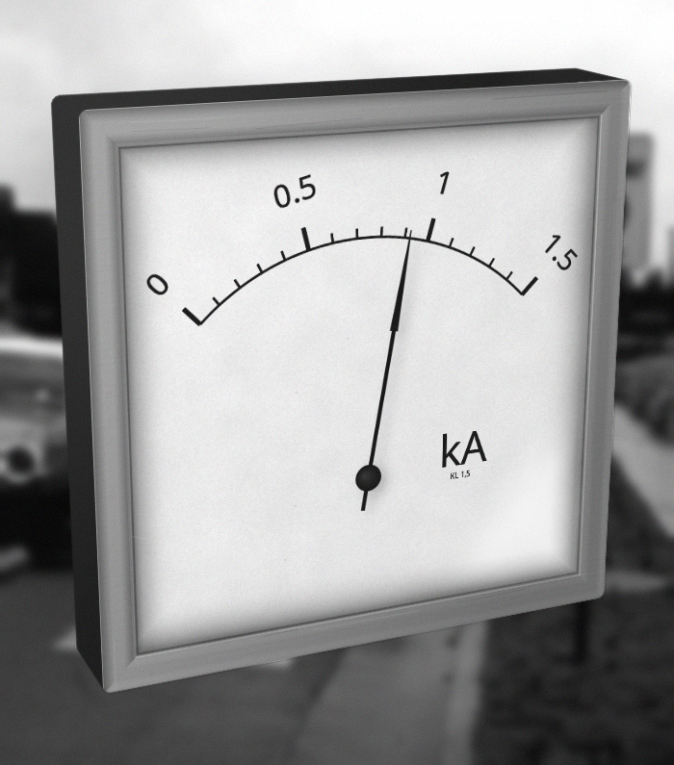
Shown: 0.9 kA
